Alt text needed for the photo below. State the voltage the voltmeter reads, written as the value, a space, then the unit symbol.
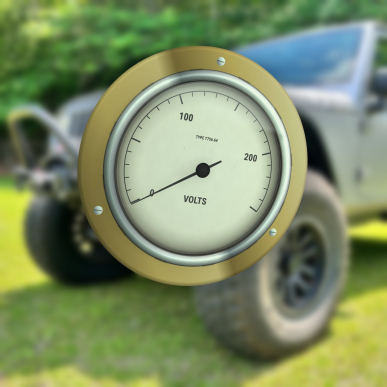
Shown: 0 V
